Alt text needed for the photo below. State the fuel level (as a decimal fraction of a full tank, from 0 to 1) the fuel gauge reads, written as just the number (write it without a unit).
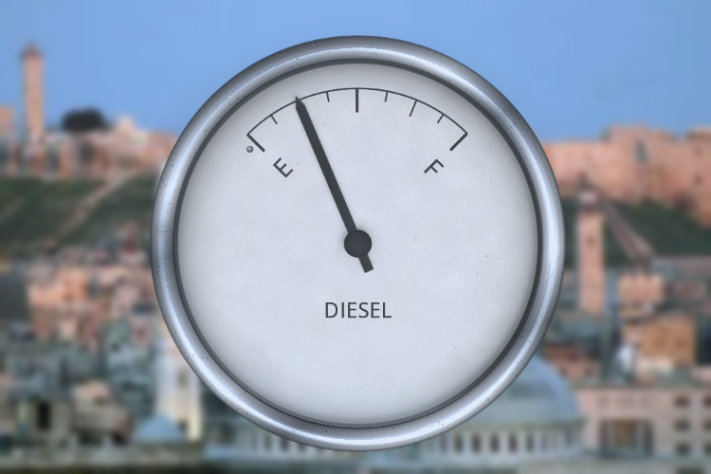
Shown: 0.25
